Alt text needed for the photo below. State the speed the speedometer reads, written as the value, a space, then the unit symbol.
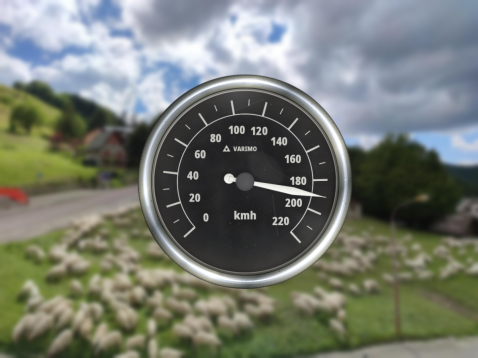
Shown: 190 km/h
